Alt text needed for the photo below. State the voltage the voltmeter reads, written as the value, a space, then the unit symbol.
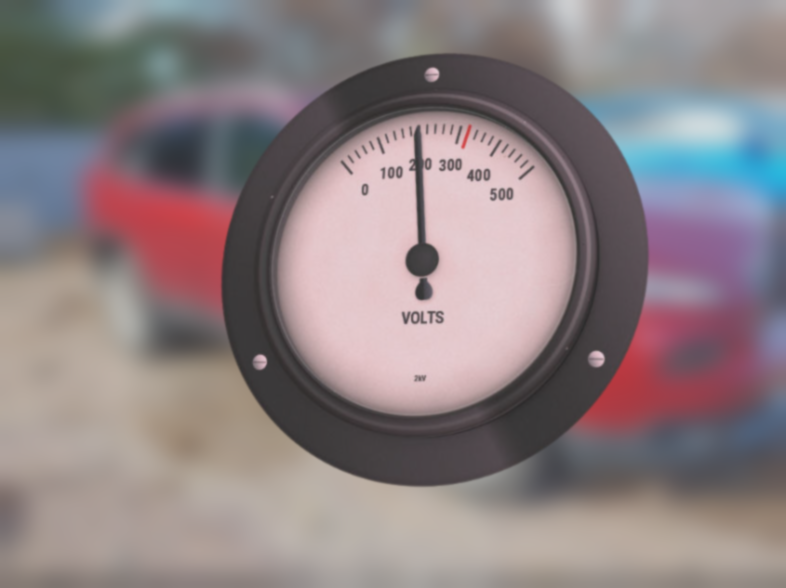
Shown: 200 V
